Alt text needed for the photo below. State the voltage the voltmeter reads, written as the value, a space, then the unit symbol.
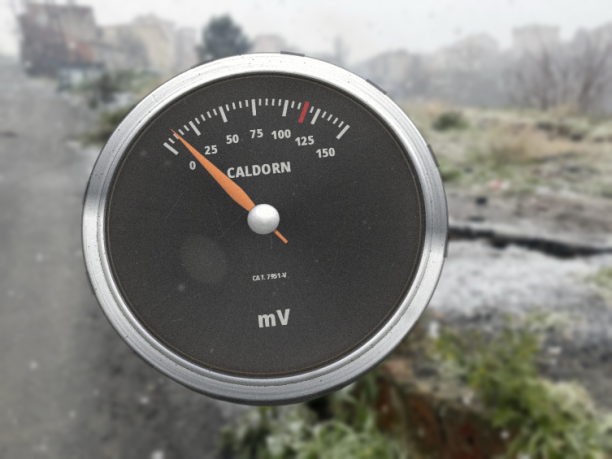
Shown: 10 mV
